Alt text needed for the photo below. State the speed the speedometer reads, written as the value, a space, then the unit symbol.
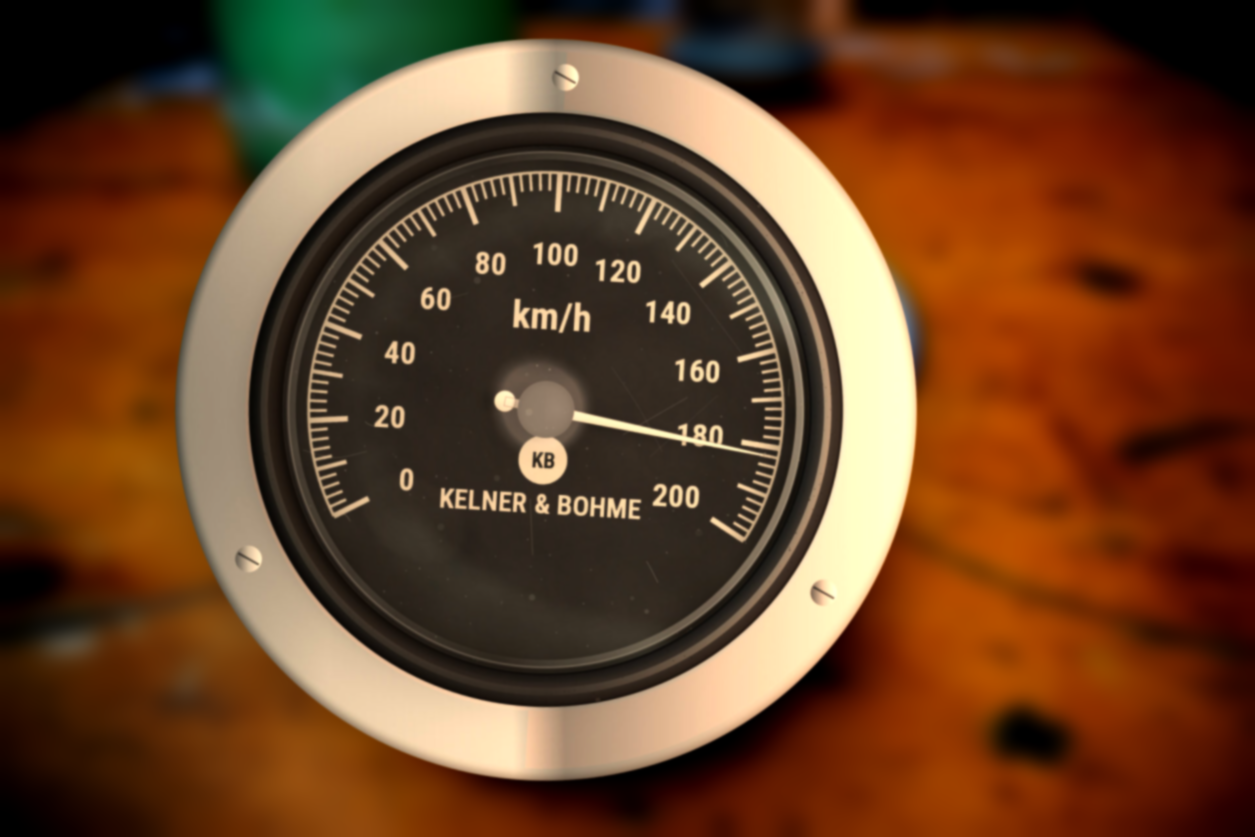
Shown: 182 km/h
